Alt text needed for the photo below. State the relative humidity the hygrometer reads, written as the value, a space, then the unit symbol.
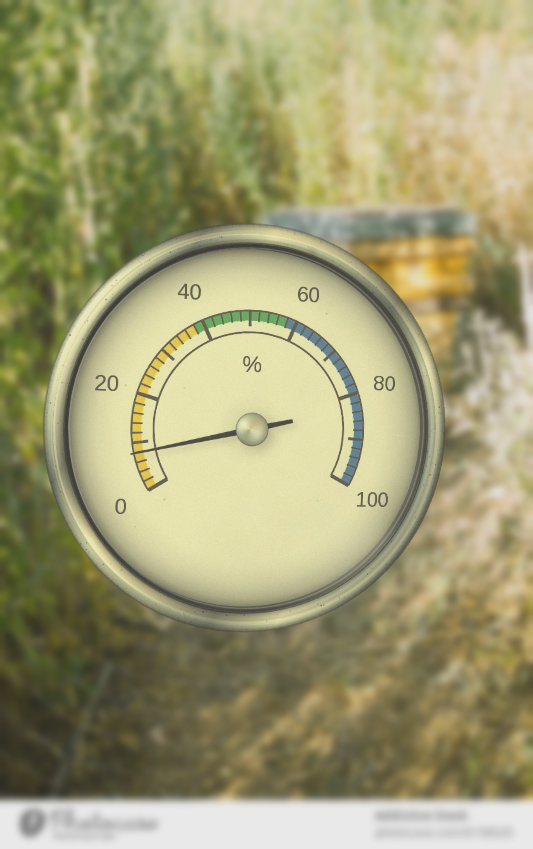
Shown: 8 %
